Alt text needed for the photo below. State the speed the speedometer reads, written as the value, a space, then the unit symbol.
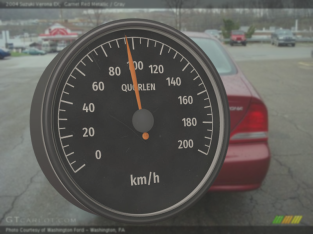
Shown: 95 km/h
